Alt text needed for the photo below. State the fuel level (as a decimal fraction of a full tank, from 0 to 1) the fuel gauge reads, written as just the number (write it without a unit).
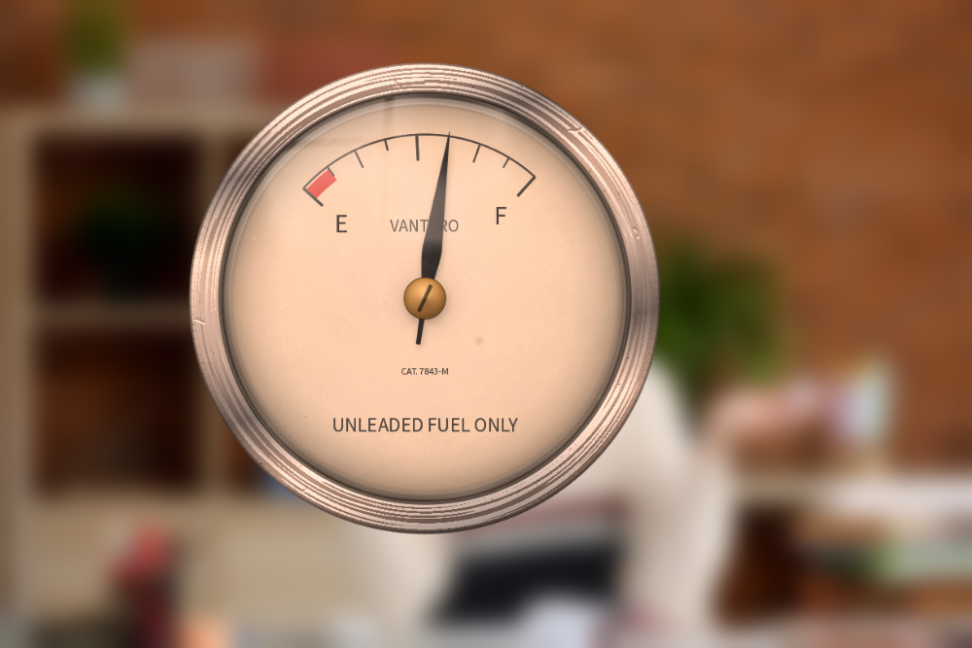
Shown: 0.625
